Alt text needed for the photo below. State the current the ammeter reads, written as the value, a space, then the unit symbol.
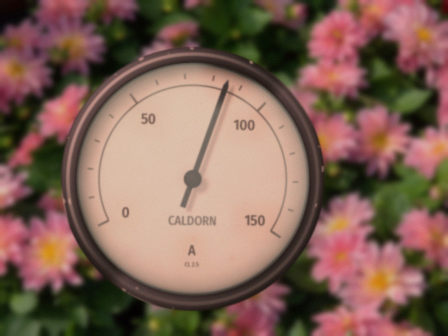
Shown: 85 A
